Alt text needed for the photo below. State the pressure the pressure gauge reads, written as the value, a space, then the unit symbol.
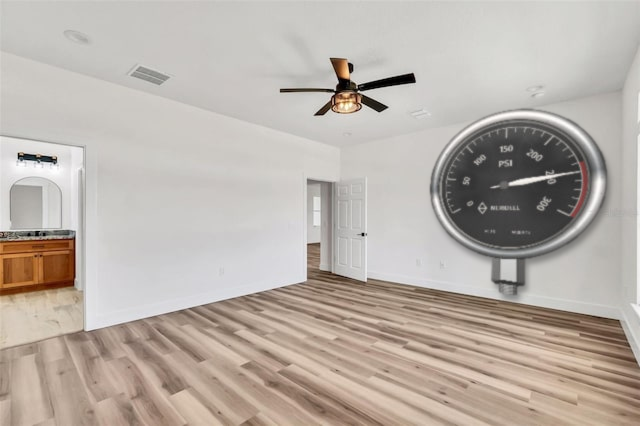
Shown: 250 psi
